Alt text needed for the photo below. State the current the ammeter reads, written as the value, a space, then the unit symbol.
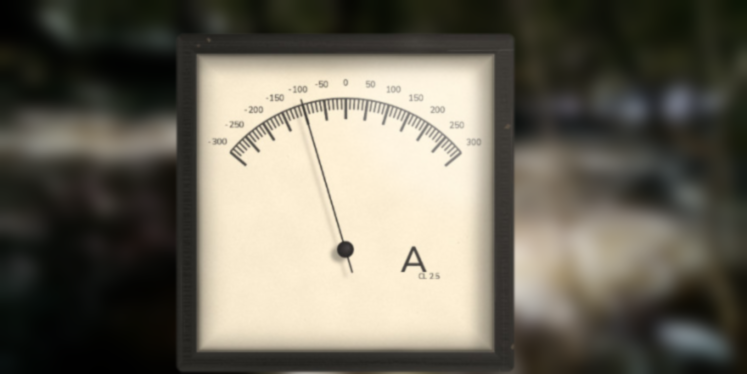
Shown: -100 A
